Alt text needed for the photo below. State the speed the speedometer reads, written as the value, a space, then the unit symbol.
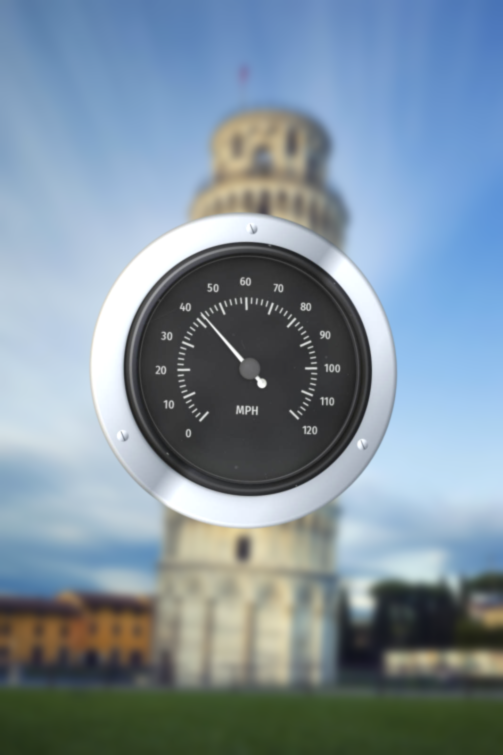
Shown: 42 mph
